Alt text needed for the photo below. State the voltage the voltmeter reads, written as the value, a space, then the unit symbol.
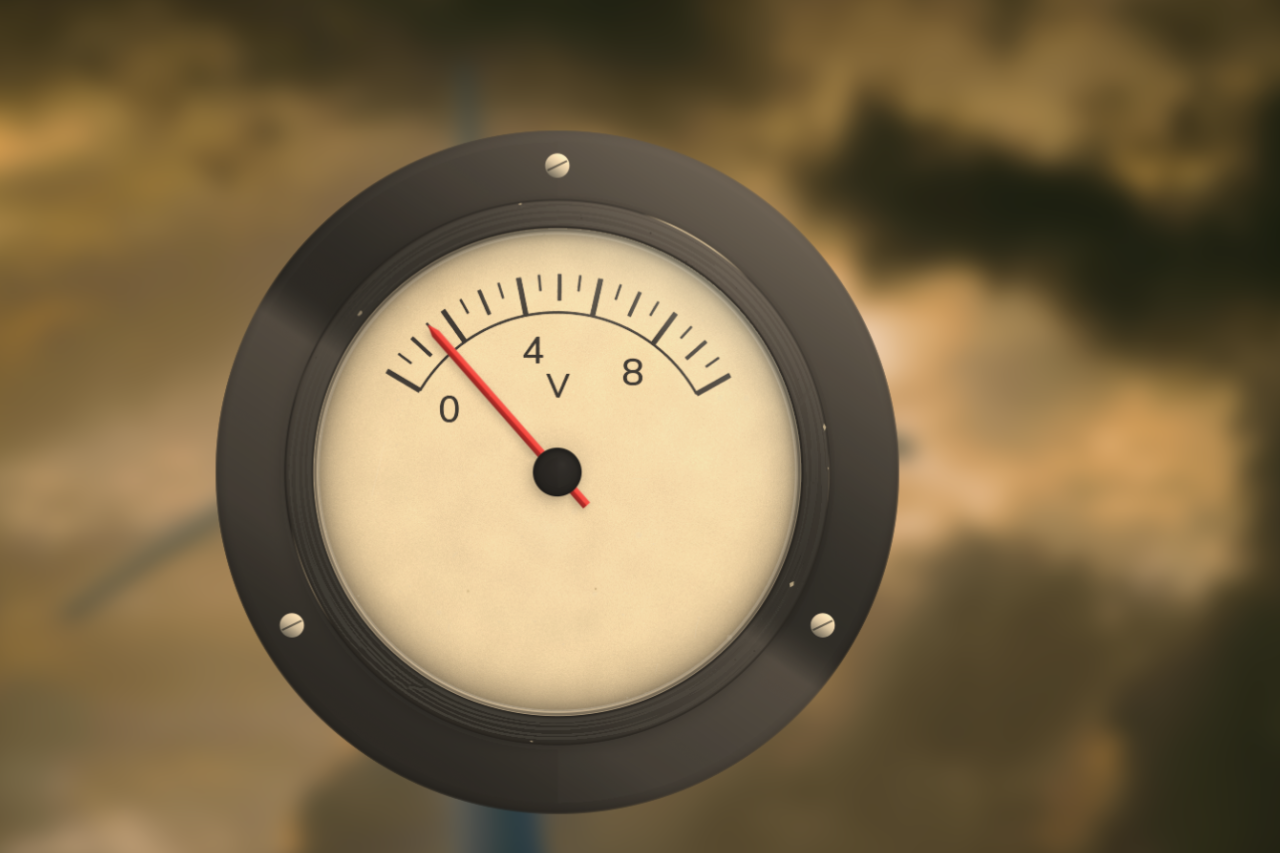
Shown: 1.5 V
